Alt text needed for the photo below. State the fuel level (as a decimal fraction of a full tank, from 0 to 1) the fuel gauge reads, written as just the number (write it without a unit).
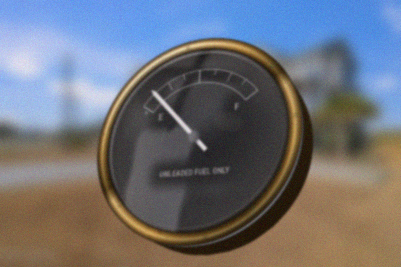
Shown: 0.125
